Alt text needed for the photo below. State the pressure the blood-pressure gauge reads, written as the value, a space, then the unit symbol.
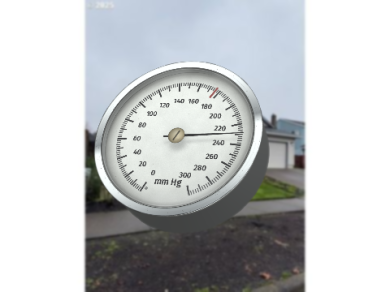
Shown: 230 mmHg
